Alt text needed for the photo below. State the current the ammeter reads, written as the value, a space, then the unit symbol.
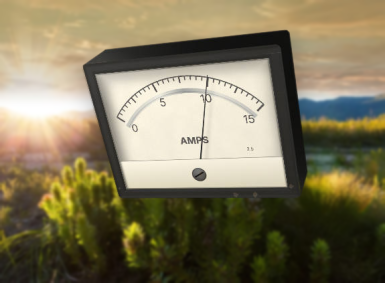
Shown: 10 A
